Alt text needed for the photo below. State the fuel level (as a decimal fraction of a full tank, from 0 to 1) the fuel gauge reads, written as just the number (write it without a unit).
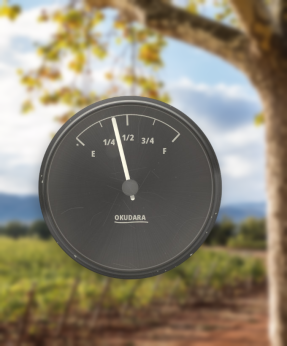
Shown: 0.375
